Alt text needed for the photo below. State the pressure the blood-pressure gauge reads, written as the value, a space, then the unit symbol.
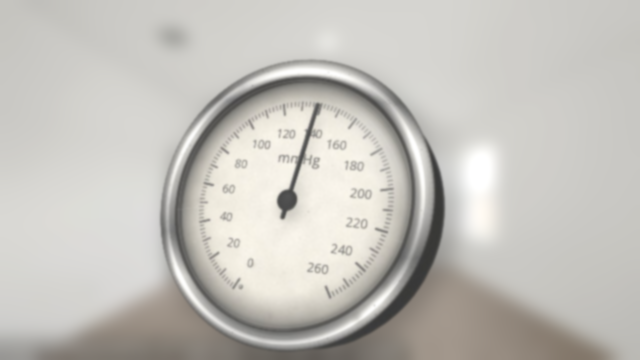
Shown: 140 mmHg
